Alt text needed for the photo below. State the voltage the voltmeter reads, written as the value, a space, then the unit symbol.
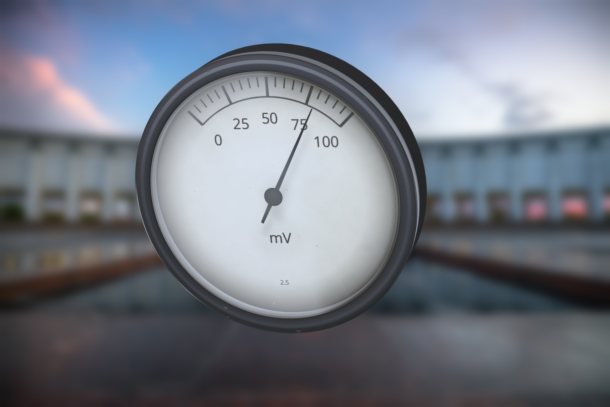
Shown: 80 mV
